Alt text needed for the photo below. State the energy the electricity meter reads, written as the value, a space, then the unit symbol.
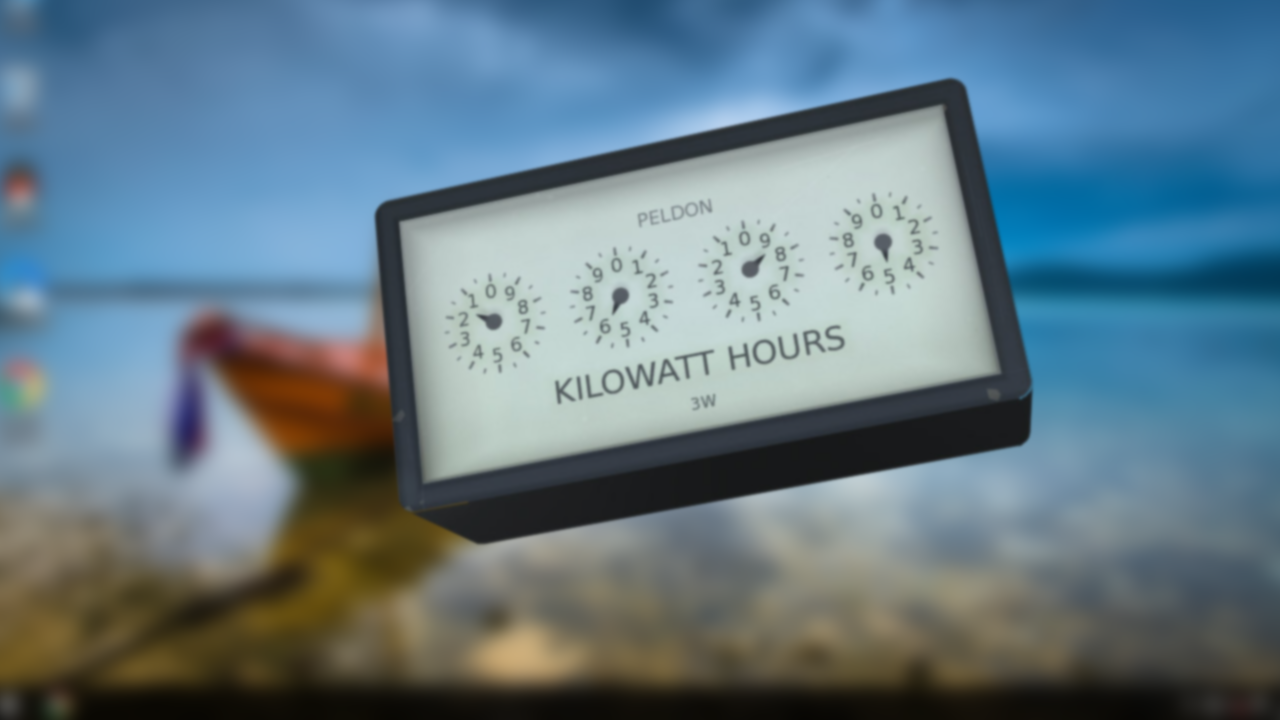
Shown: 1585 kWh
